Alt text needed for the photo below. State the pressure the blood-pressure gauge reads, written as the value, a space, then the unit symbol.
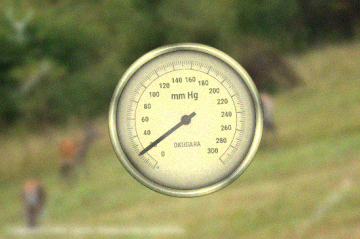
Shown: 20 mmHg
